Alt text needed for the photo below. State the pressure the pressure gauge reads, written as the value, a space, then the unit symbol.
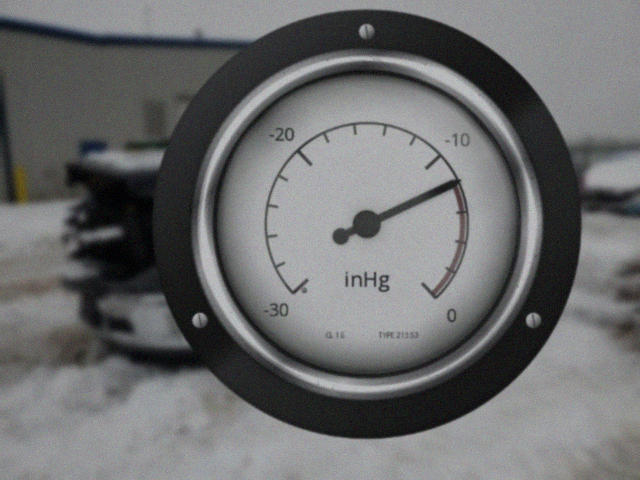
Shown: -8 inHg
